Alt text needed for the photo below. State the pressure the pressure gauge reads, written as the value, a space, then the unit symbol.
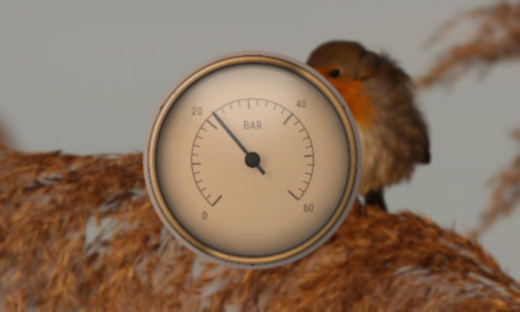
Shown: 22 bar
